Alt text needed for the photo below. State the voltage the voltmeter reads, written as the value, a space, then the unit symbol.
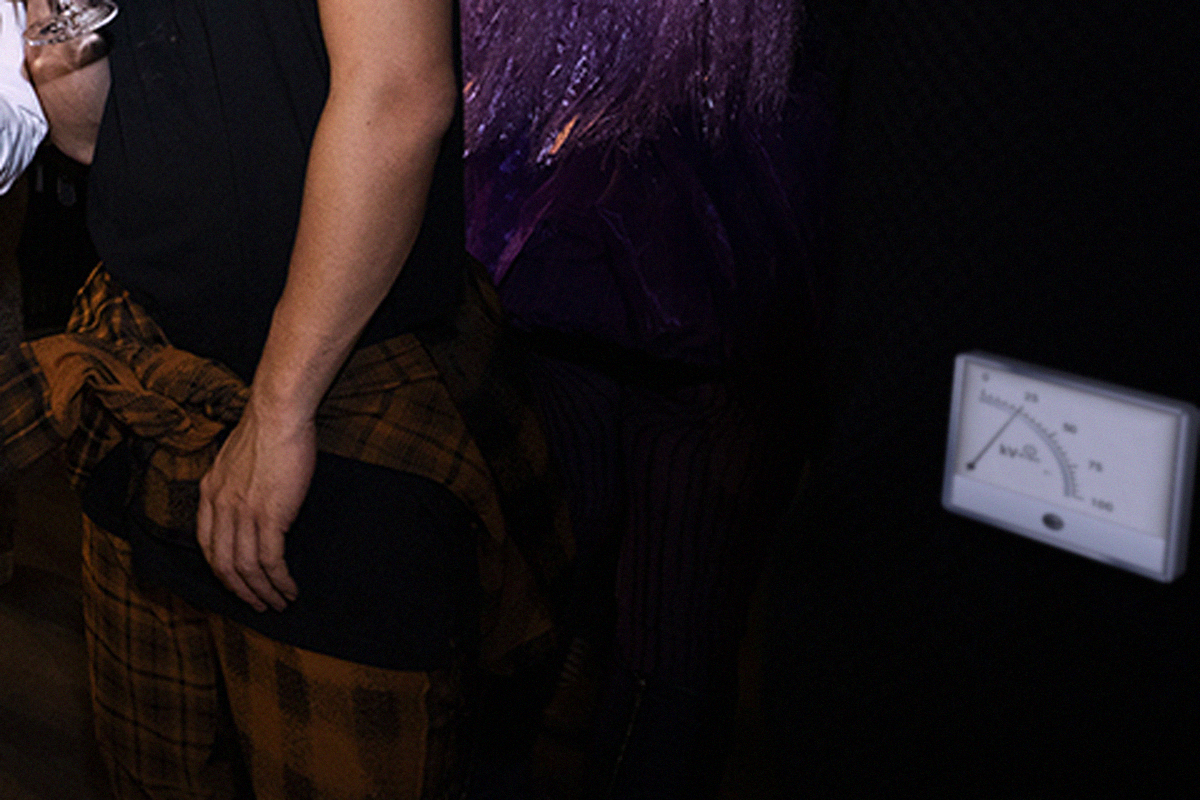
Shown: 25 kV
